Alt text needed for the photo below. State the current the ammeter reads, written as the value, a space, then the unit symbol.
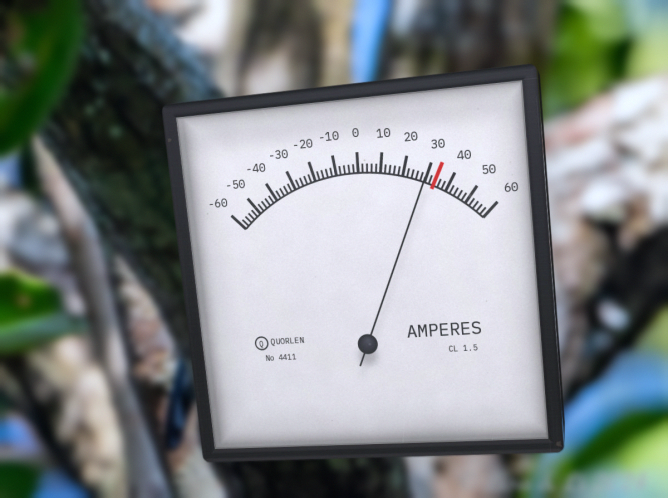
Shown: 30 A
